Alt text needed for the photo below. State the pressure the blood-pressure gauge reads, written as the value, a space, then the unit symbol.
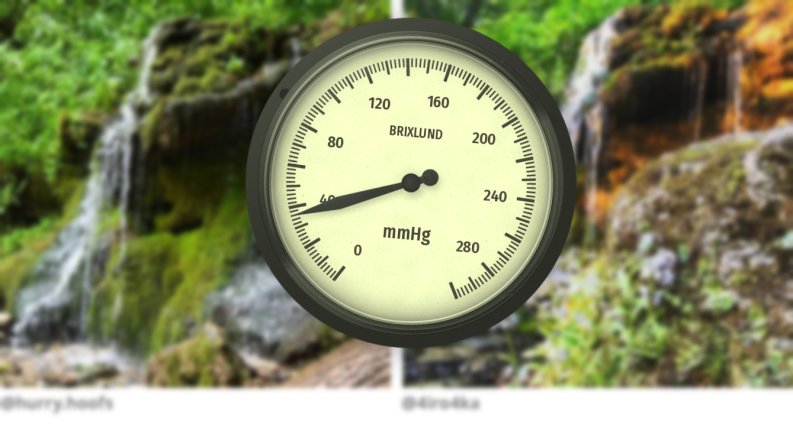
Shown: 36 mmHg
